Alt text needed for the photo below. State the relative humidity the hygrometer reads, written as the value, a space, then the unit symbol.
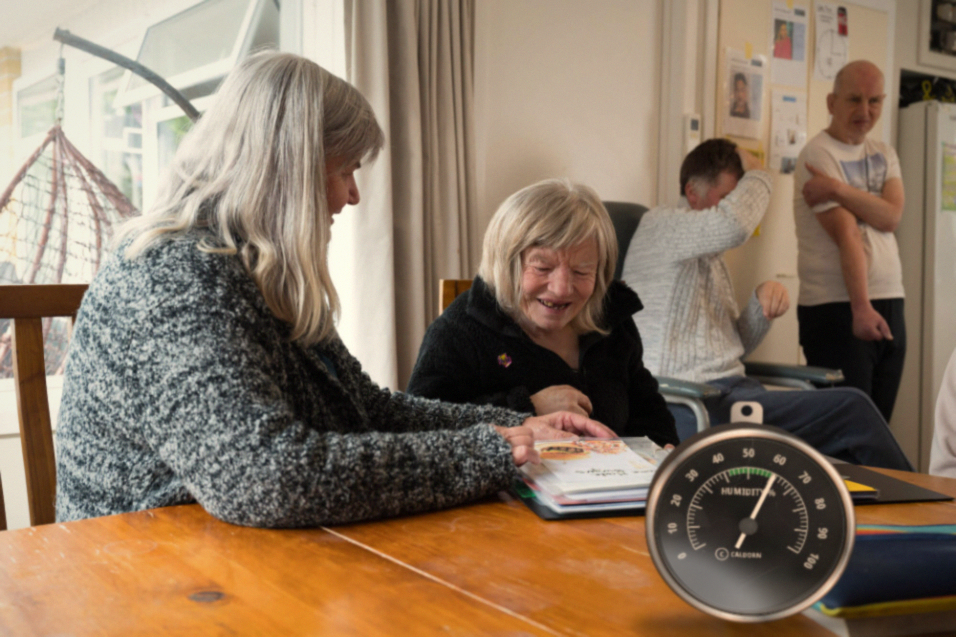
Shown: 60 %
